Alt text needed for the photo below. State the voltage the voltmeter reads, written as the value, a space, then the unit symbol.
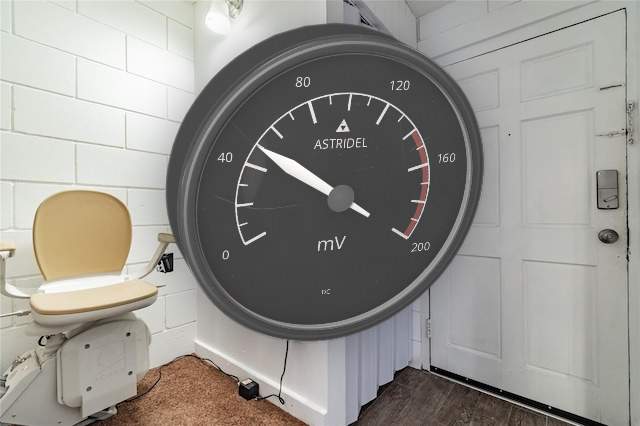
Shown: 50 mV
